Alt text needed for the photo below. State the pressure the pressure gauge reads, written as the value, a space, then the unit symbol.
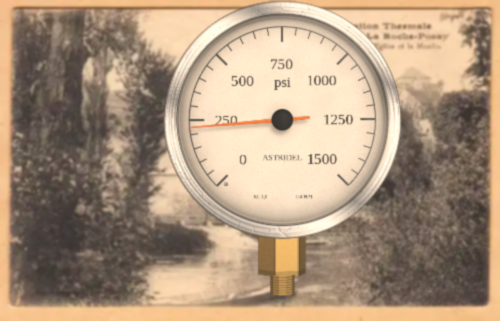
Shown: 225 psi
